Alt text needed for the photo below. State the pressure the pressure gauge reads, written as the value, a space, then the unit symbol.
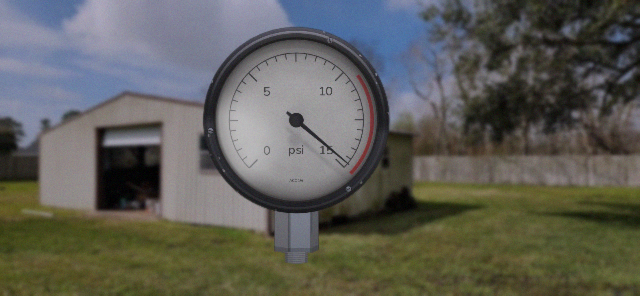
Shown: 14.75 psi
